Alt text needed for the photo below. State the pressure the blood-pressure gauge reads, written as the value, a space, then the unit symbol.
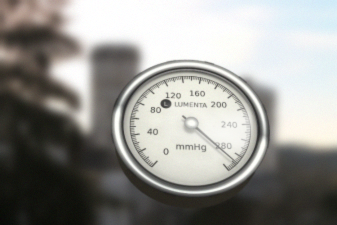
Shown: 290 mmHg
